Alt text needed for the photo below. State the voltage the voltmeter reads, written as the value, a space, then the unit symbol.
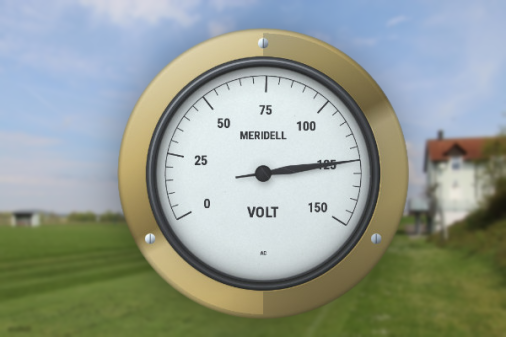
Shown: 125 V
